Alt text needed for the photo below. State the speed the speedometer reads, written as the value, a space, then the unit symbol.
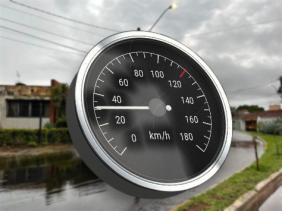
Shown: 30 km/h
